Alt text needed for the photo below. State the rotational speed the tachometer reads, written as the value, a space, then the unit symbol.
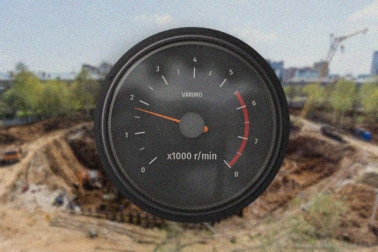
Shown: 1750 rpm
